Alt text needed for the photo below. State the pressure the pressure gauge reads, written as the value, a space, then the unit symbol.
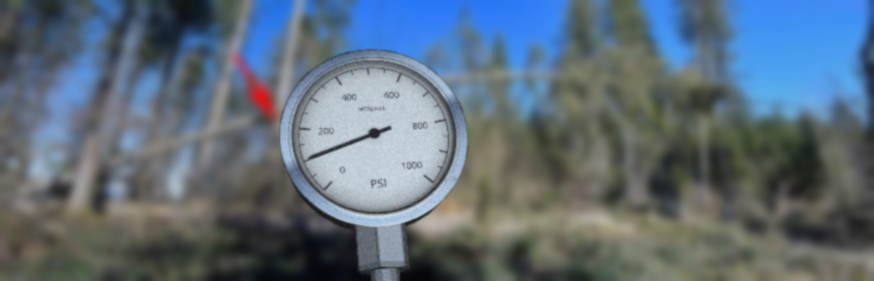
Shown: 100 psi
